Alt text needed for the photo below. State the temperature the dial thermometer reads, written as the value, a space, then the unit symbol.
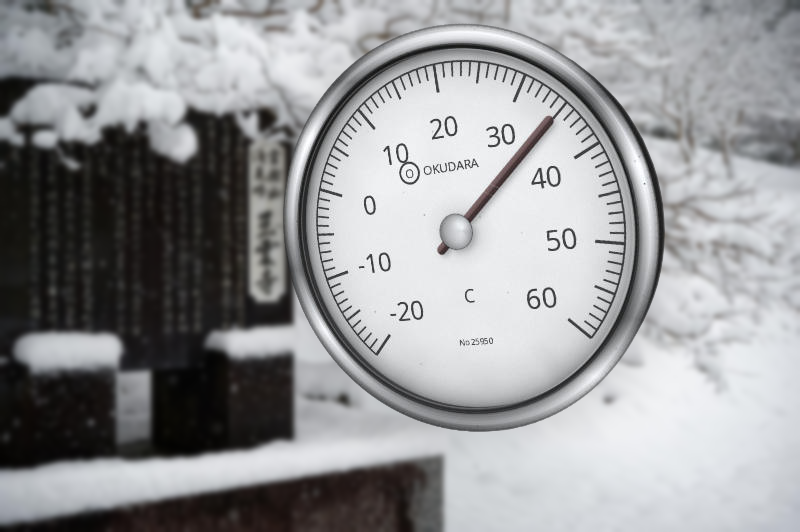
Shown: 35 °C
